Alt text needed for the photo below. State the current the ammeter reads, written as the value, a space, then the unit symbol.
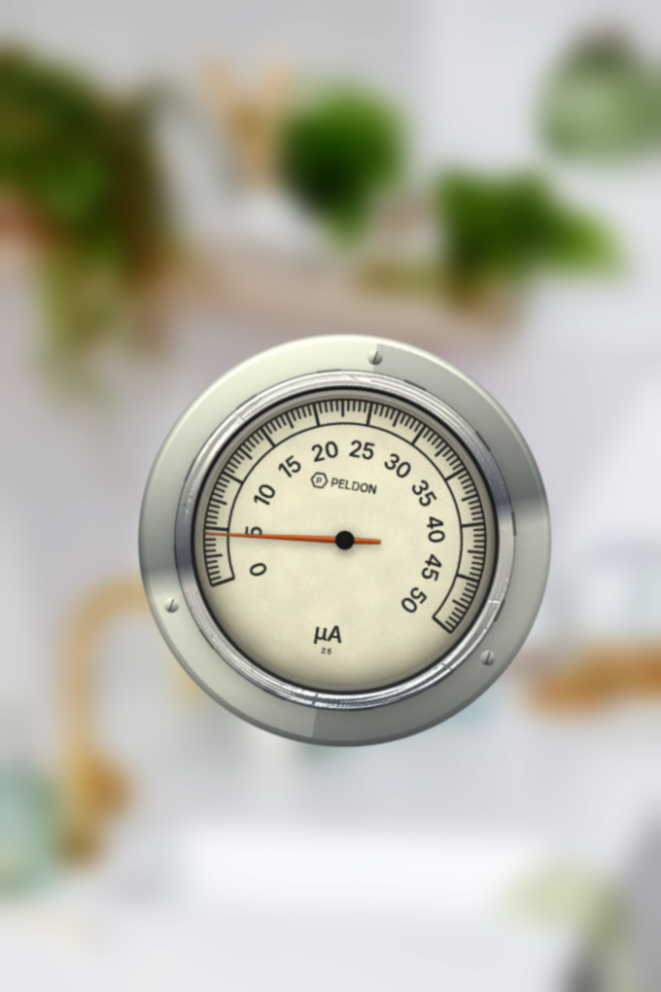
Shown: 4.5 µA
